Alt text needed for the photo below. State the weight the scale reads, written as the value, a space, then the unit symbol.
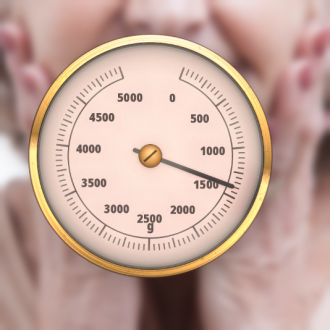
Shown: 1400 g
